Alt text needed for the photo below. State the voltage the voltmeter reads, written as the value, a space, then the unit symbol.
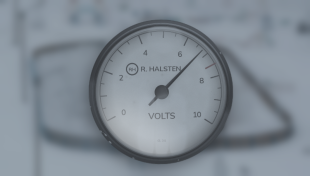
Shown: 6.75 V
